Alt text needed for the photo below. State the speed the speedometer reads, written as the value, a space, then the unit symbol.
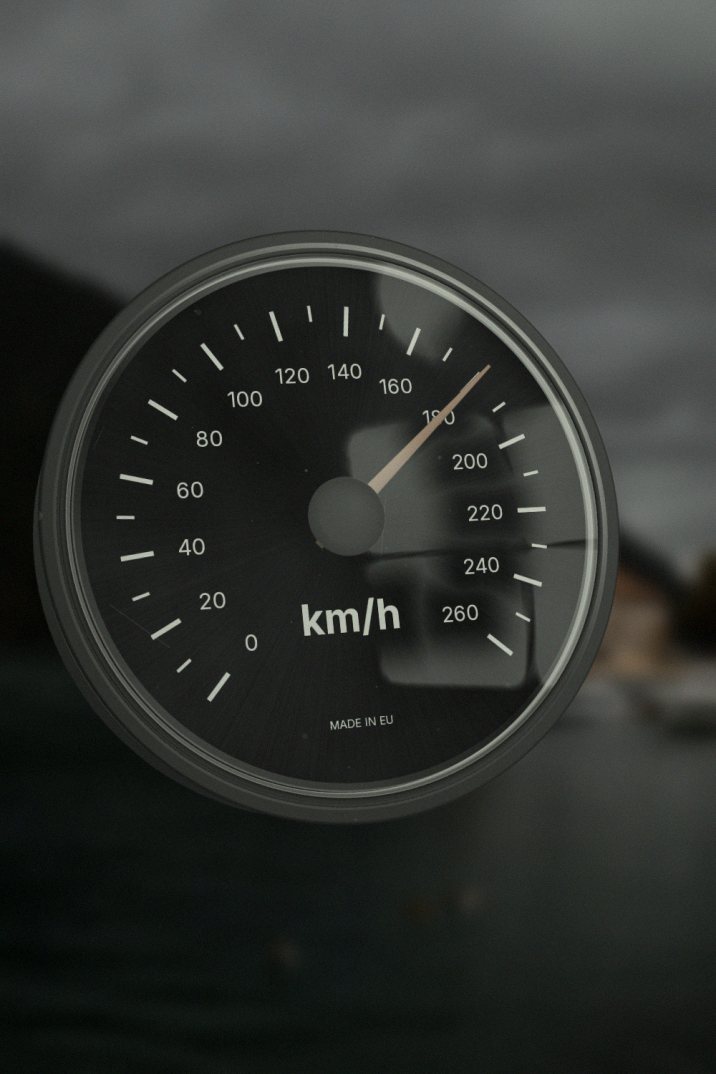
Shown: 180 km/h
